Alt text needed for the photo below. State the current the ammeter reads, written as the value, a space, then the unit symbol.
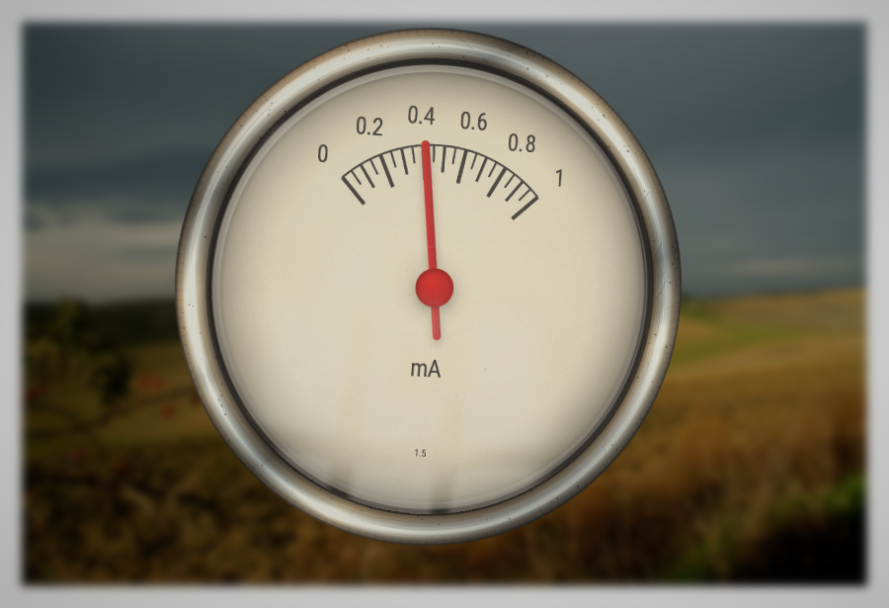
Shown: 0.4 mA
